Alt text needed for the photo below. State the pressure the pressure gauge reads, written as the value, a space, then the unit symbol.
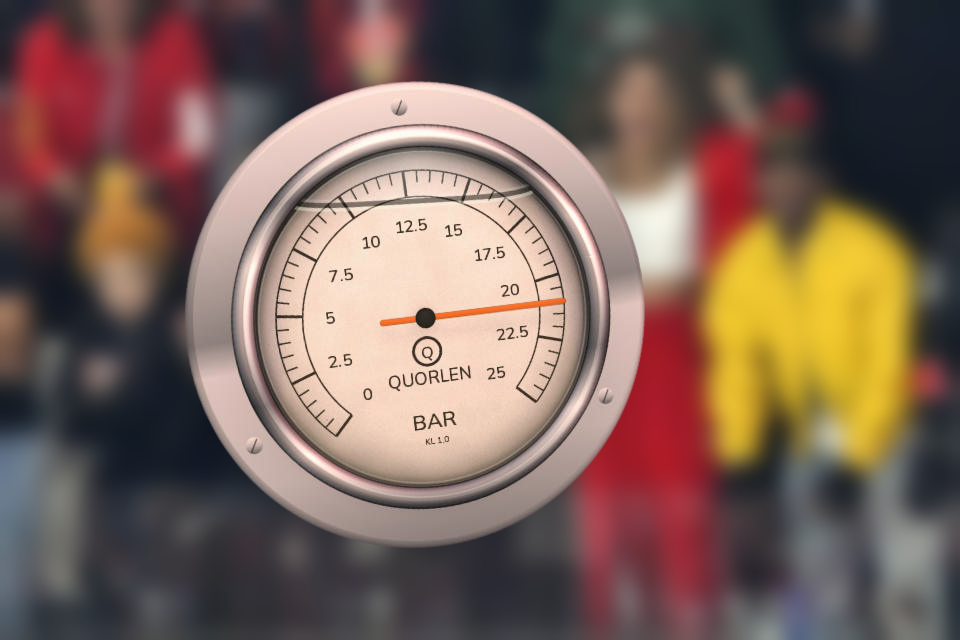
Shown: 21 bar
